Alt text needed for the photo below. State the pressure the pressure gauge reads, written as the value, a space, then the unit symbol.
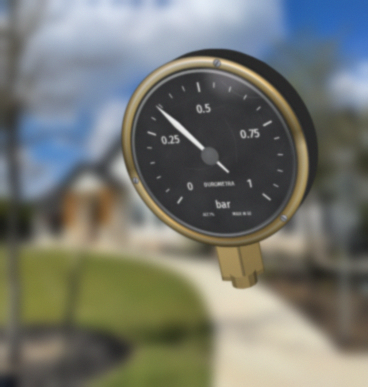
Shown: 0.35 bar
